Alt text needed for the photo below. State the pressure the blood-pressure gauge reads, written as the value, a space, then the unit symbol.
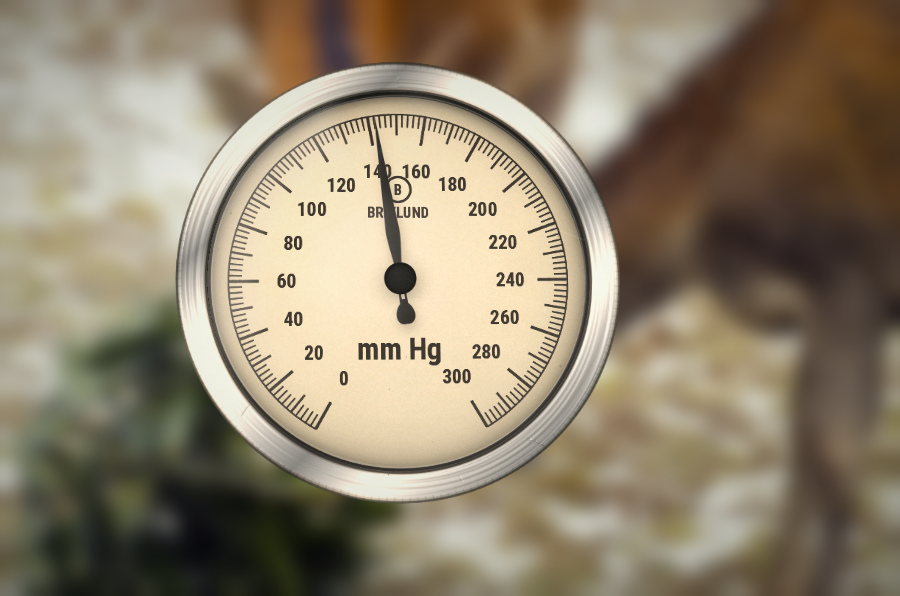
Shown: 142 mmHg
